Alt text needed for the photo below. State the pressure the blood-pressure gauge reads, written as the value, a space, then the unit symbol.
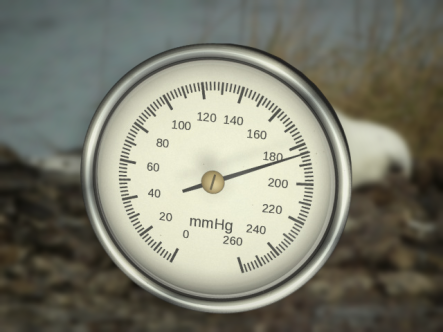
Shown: 184 mmHg
